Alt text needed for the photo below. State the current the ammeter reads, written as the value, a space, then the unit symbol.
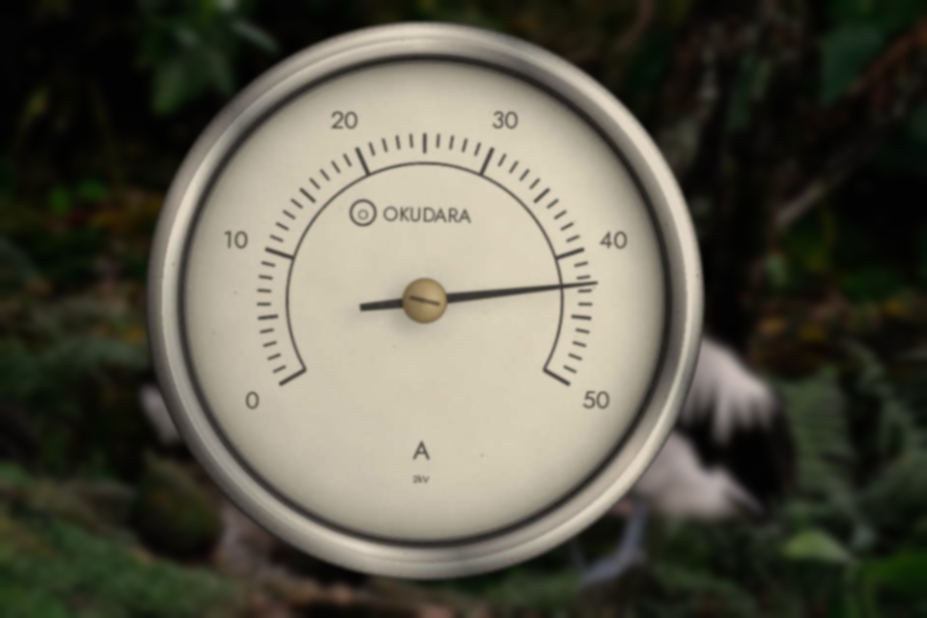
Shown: 42.5 A
